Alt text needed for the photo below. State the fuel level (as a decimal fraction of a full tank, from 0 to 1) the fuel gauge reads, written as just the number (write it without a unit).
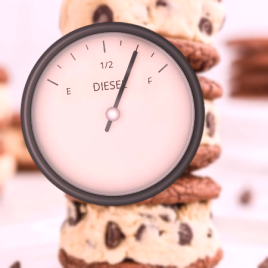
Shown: 0.75
